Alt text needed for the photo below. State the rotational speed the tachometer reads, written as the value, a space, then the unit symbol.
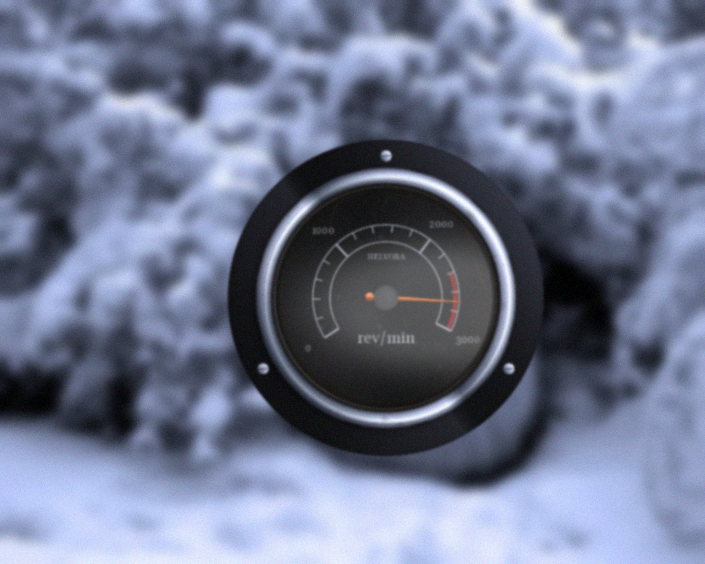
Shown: 2700 rpm
